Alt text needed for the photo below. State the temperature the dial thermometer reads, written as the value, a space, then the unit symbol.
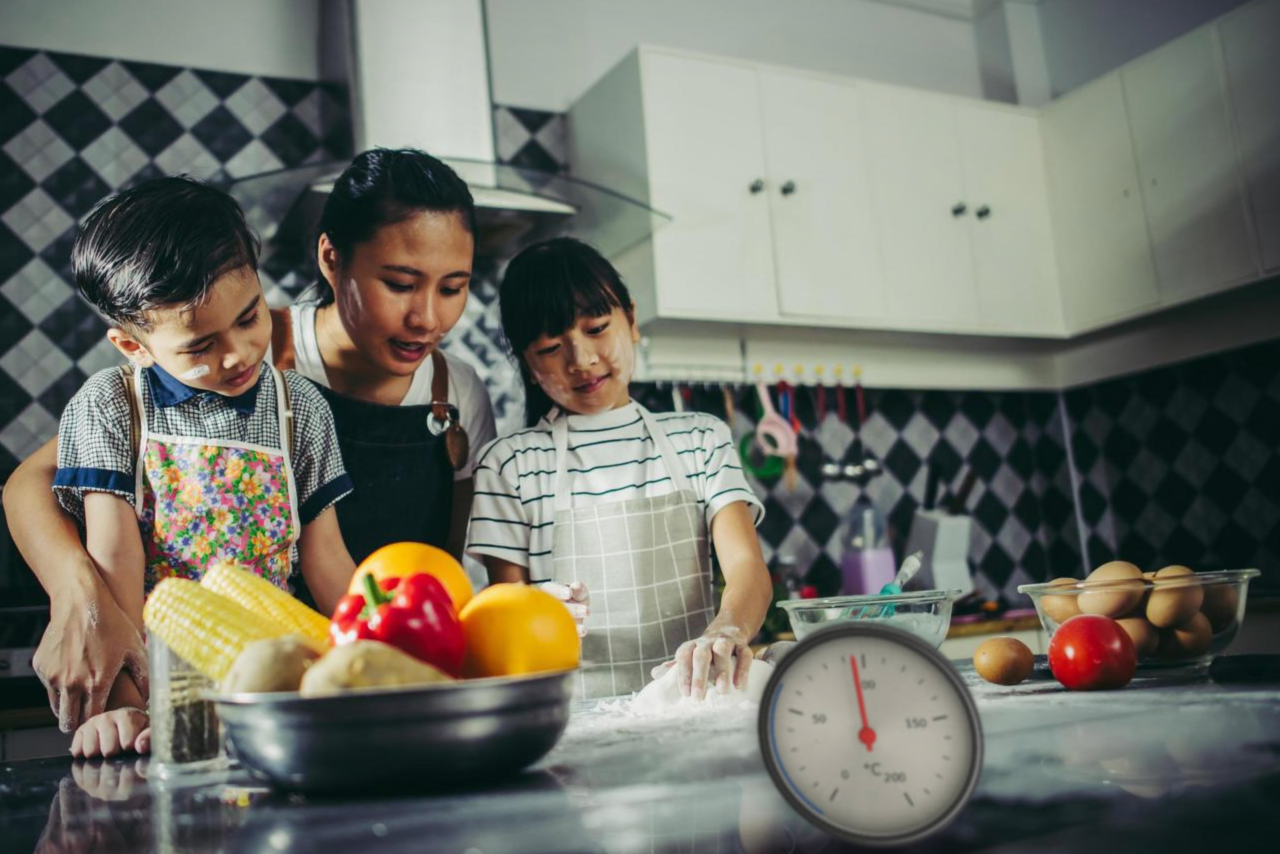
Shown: 95 °C
